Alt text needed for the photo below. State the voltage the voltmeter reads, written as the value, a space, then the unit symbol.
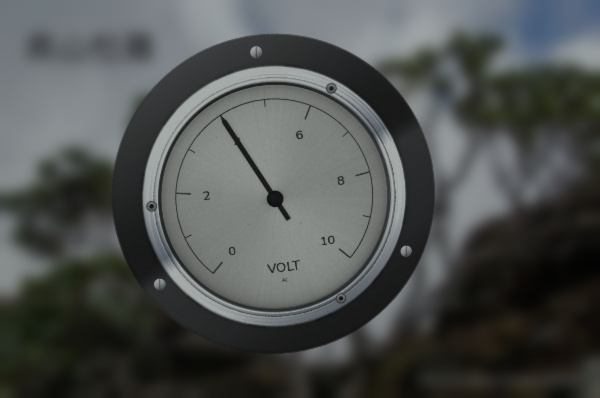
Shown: 4 V
